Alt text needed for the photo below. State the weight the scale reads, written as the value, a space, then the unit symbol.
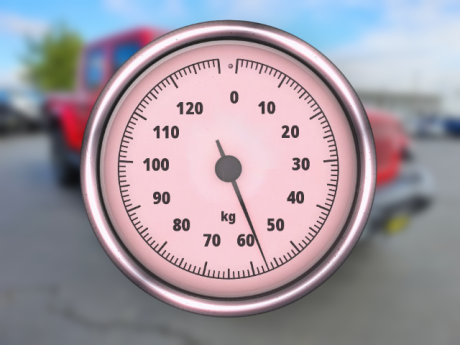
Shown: 57 kg
